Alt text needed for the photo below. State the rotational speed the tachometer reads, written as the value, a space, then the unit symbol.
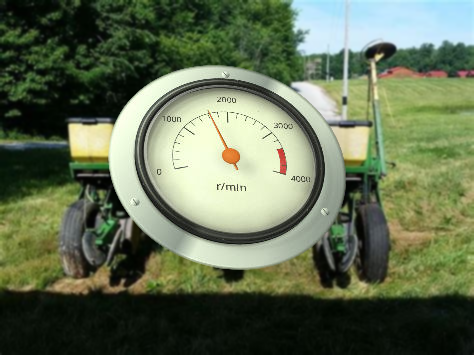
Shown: 1600 rpm
